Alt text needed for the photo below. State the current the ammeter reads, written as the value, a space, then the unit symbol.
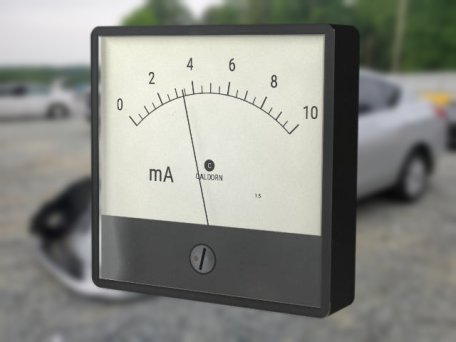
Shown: 3.5 mA
